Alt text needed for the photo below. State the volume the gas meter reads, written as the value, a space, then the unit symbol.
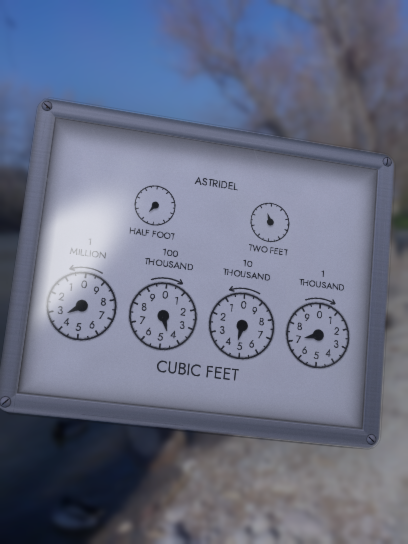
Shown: 344700 ft³
